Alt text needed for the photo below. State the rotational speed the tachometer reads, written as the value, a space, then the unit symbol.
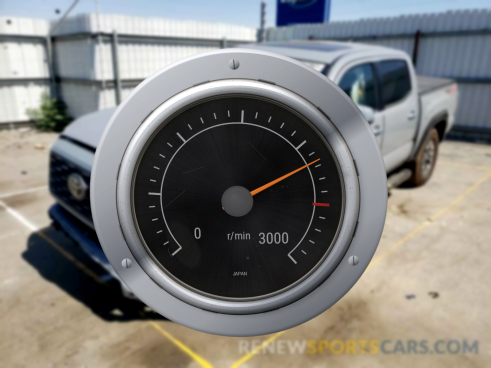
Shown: 2150 rpm
